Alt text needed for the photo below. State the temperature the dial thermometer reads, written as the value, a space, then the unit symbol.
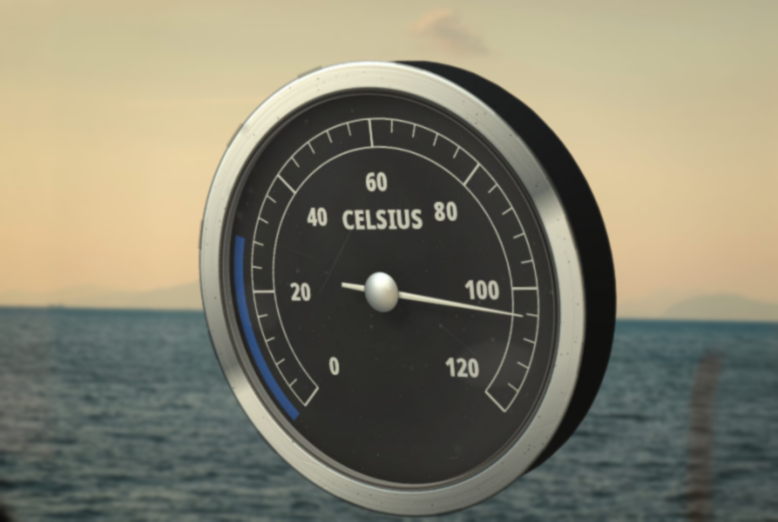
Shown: 104 °C
